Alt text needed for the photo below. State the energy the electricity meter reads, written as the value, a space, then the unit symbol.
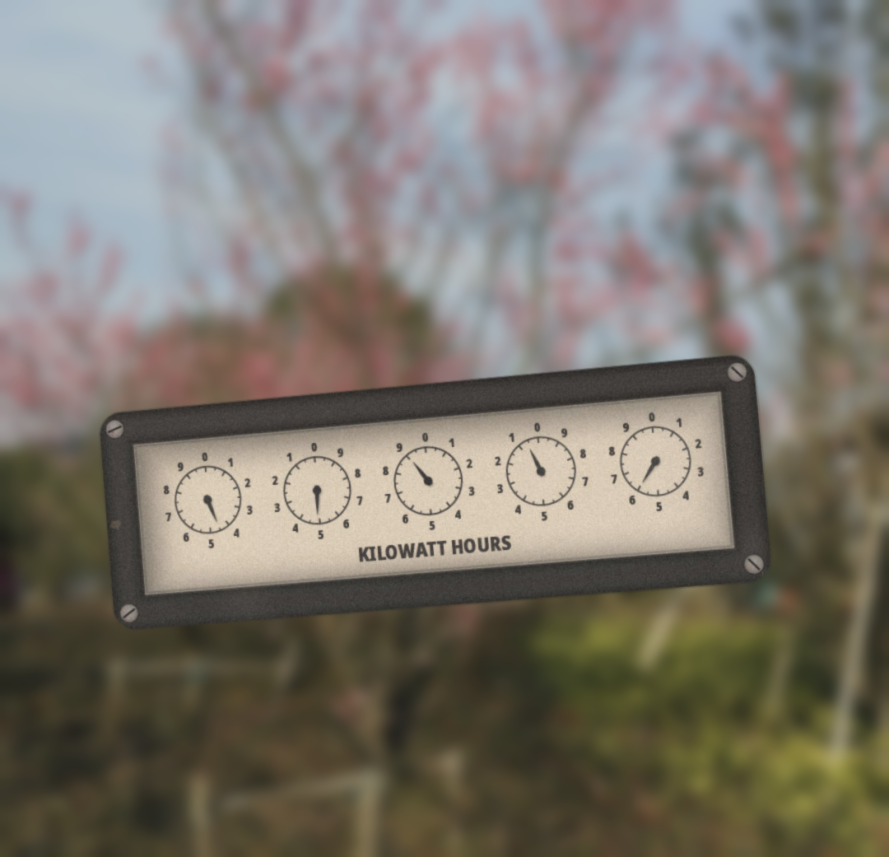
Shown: 44906 kWh
